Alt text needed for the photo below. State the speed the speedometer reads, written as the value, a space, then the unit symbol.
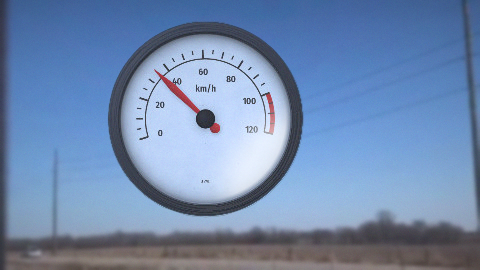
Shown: 35 km/h
